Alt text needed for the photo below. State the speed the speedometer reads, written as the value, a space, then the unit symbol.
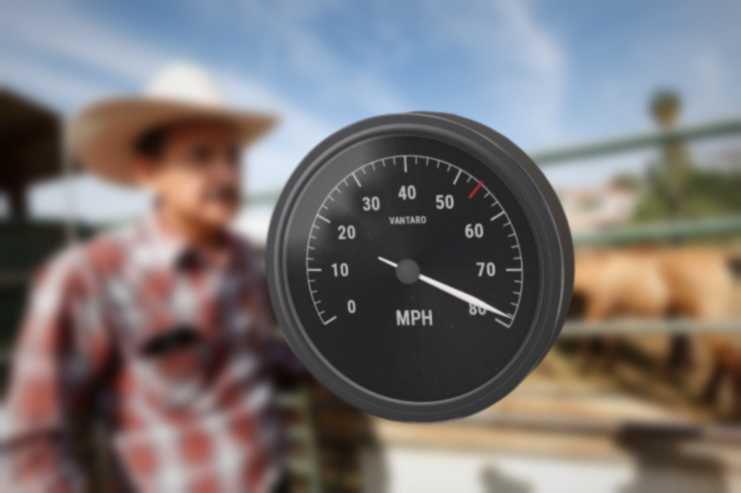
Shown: 78 mph
